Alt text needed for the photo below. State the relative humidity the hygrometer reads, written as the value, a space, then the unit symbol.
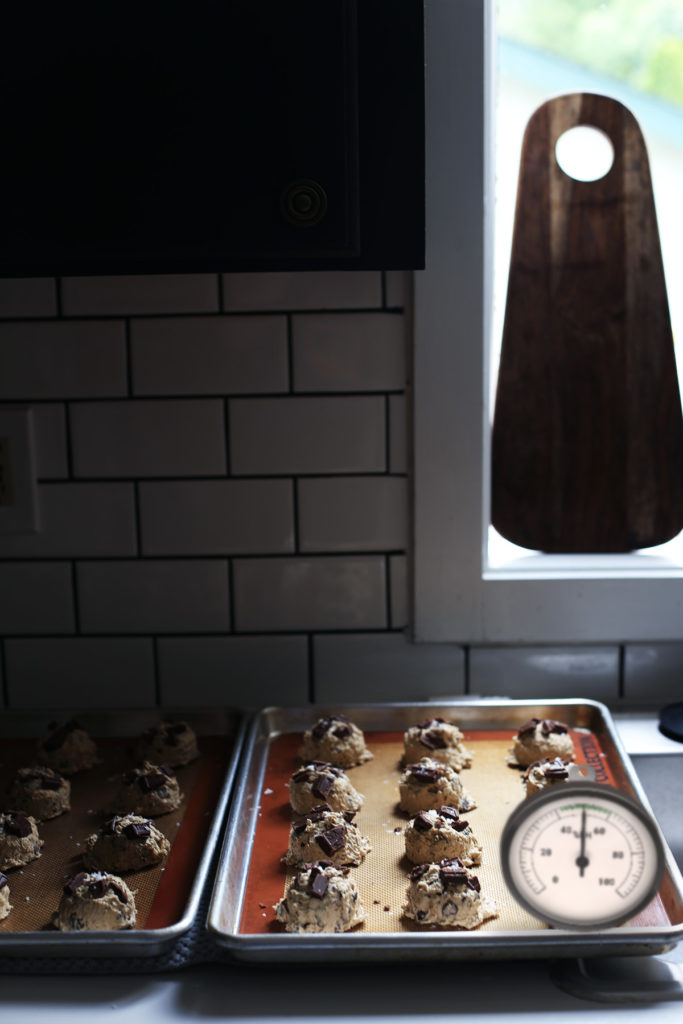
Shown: 50 %
